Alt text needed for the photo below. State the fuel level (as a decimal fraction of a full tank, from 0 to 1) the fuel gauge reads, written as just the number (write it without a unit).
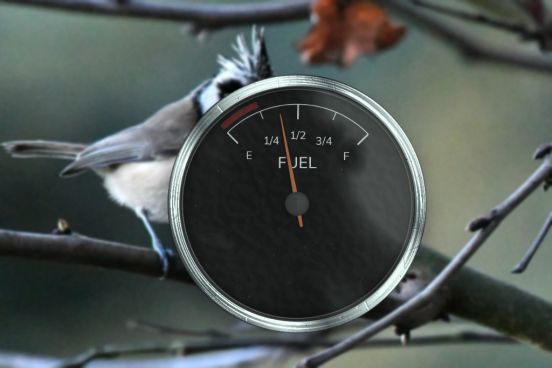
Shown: 0.375
